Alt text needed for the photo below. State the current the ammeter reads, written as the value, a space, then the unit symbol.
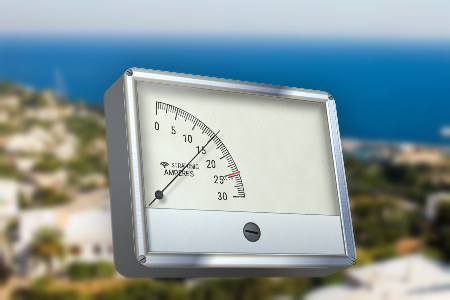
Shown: 15 A
